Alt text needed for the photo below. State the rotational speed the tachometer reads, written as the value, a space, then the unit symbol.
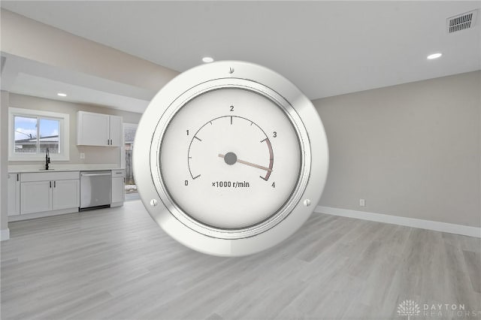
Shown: 3750 rpm
